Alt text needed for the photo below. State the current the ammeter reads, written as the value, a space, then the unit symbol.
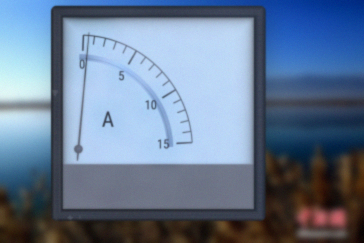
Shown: 0.5 A
